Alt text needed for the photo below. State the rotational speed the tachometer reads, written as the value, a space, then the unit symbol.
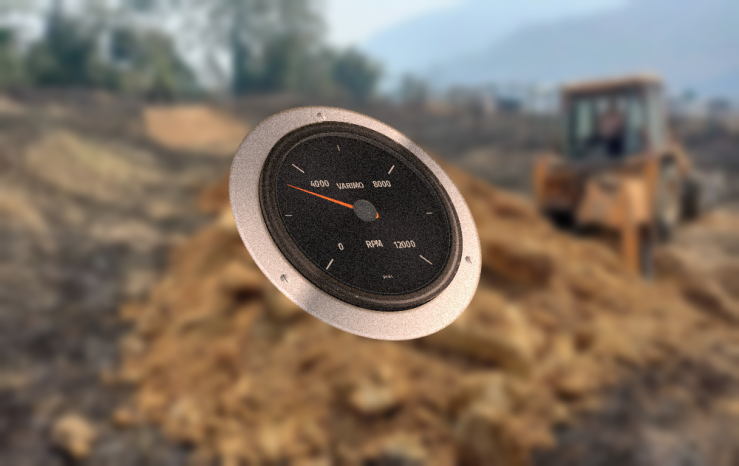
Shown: 3000 rpm
